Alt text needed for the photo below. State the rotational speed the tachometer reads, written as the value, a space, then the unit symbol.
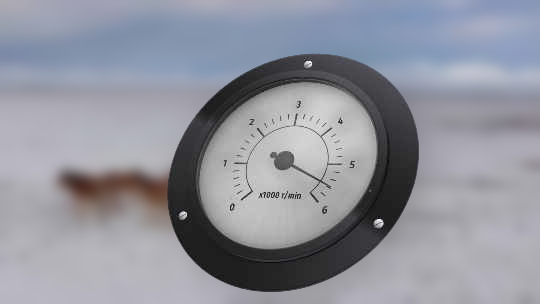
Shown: 5600 rpm
